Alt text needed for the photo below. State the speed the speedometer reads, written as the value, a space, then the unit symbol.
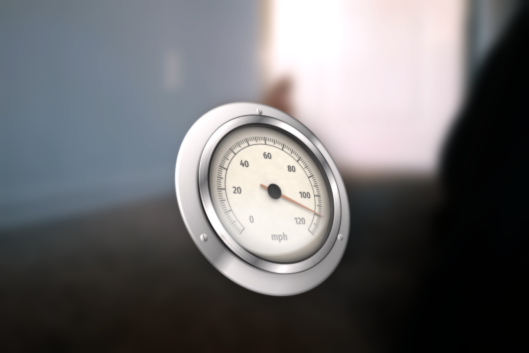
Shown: 110 mph
